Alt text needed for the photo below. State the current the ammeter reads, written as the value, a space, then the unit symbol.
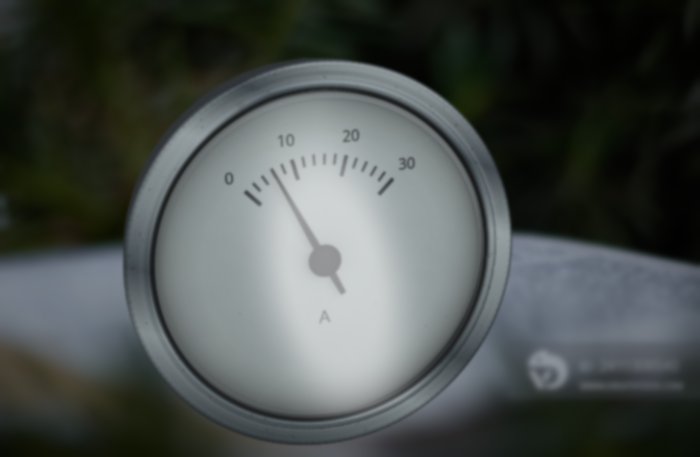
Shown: 6 A
